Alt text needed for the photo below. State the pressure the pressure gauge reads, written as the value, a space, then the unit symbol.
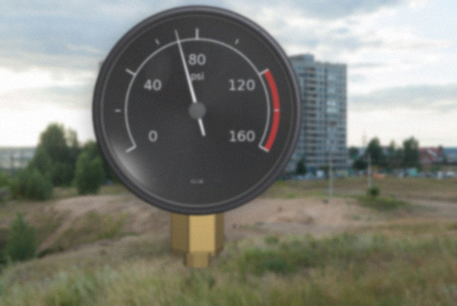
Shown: 70 psi
